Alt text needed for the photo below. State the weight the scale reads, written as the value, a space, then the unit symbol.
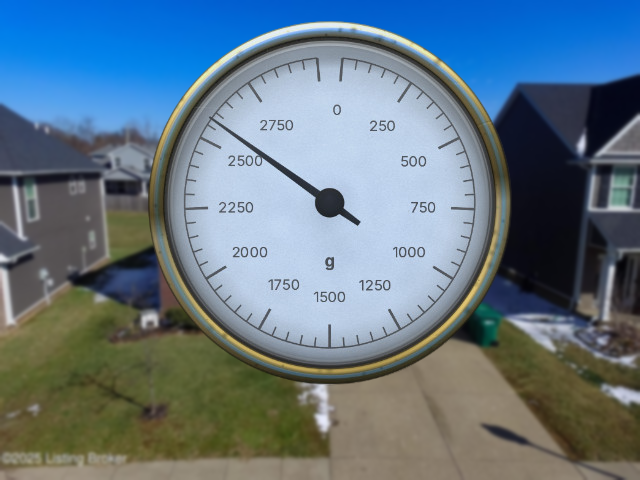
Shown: 2575 g
